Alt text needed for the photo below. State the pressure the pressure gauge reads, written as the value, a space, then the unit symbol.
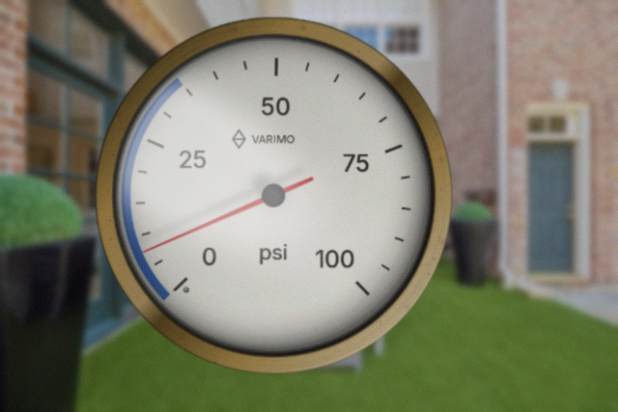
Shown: 7.5 psi
